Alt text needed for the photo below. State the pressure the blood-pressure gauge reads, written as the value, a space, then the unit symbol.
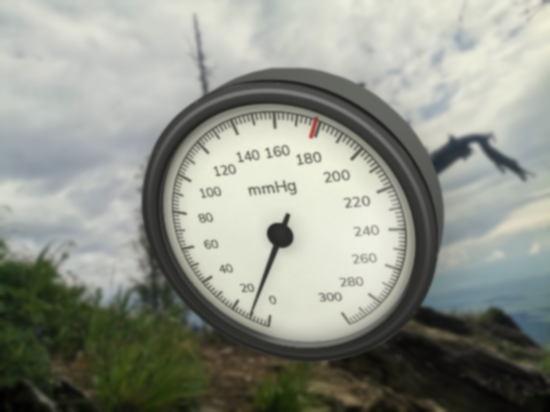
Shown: 10 mmHg
